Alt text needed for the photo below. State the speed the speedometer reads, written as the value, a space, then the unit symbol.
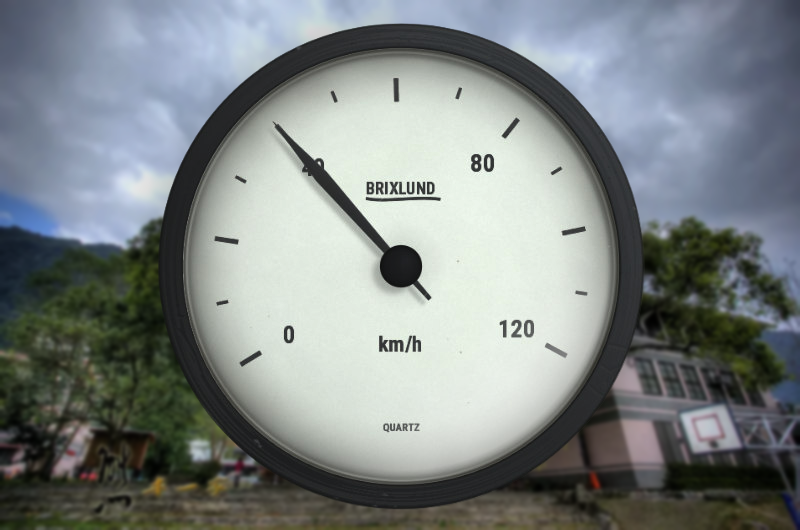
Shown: 40 km/h
